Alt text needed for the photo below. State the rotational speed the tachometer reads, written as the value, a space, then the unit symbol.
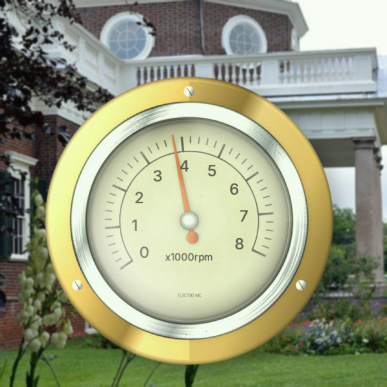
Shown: 3800 rpm
